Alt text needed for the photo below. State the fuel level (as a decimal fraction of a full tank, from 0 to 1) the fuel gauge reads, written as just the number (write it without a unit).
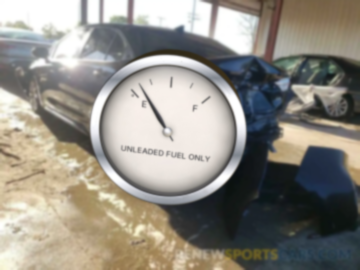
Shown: 0.125
